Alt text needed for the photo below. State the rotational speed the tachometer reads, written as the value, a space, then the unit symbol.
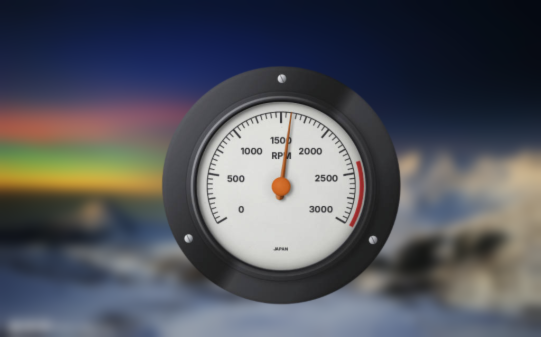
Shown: 1600 rpm
